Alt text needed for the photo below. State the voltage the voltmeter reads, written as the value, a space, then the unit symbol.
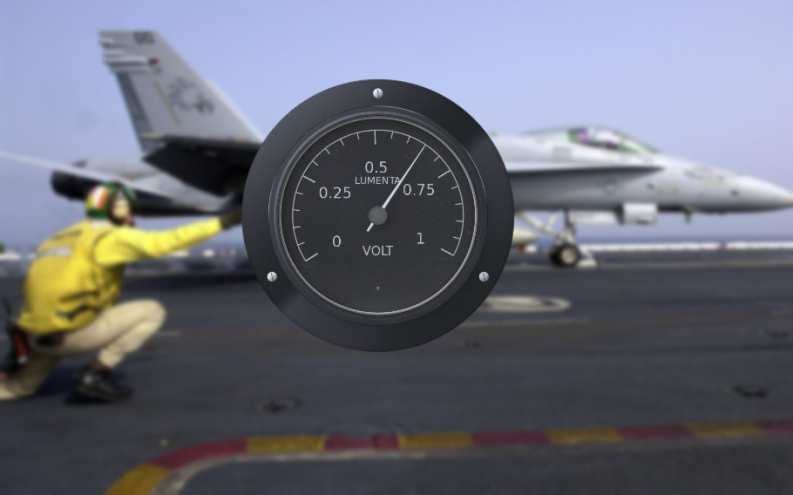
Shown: 0.65 V
